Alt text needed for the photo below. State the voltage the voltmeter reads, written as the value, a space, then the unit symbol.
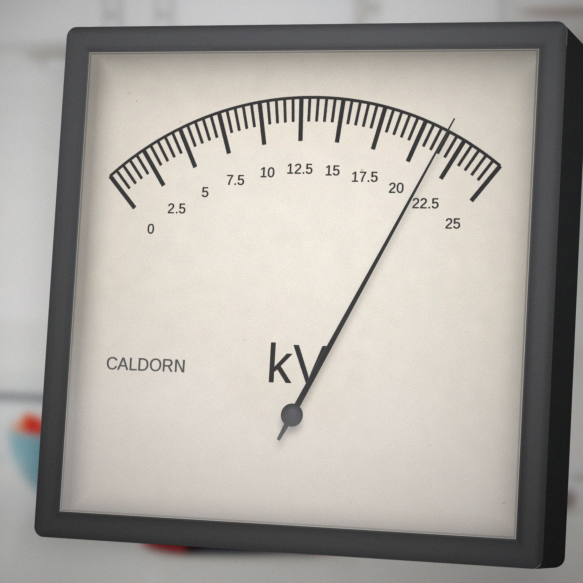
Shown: 21.5 kV
